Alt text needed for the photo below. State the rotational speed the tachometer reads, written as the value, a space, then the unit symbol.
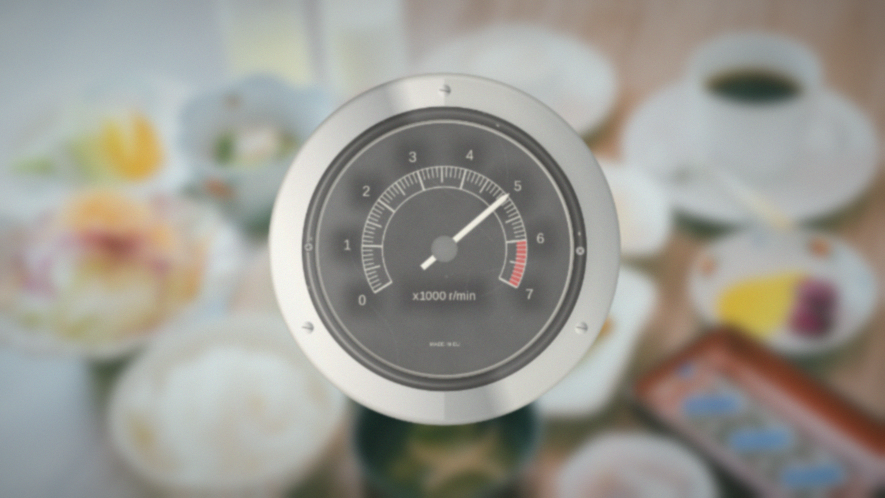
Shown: 5000 rpm
